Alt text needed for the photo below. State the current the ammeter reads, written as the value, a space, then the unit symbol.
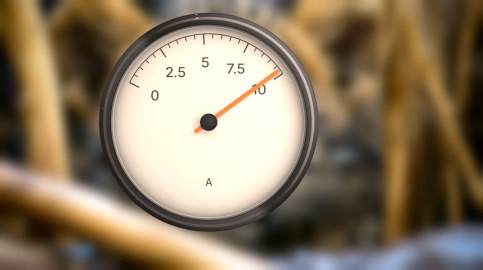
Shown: 9.75 A
